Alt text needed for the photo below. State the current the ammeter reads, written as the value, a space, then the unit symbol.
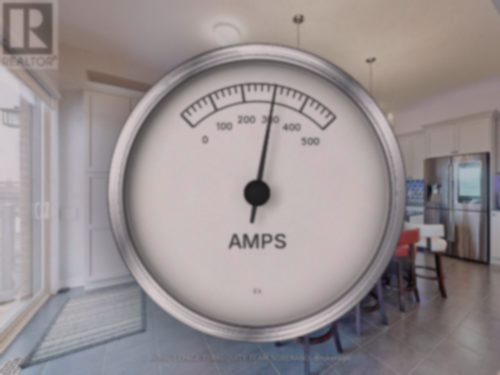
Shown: 300 A
